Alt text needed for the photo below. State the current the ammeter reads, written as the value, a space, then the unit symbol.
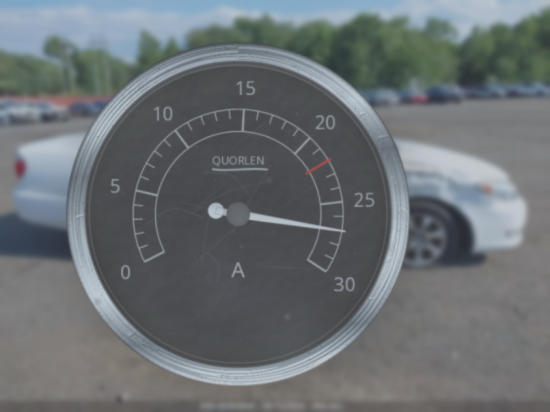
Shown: 27 A
